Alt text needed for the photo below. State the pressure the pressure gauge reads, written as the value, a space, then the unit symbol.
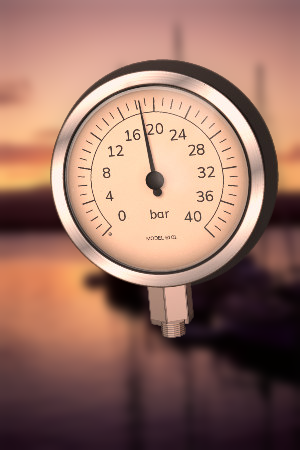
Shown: 18.5 bar
